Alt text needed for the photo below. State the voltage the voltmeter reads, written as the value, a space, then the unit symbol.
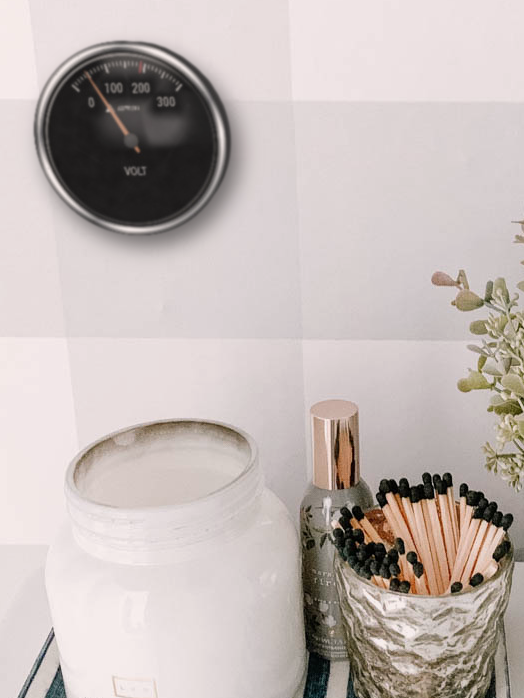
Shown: 50 V
